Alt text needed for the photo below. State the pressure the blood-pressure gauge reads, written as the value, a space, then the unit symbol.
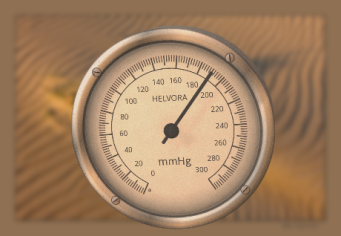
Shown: 190 mmHg
